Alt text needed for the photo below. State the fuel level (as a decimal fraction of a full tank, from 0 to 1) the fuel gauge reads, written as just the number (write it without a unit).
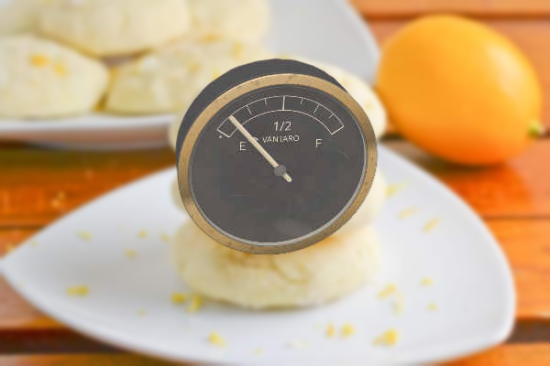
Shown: 0.125
